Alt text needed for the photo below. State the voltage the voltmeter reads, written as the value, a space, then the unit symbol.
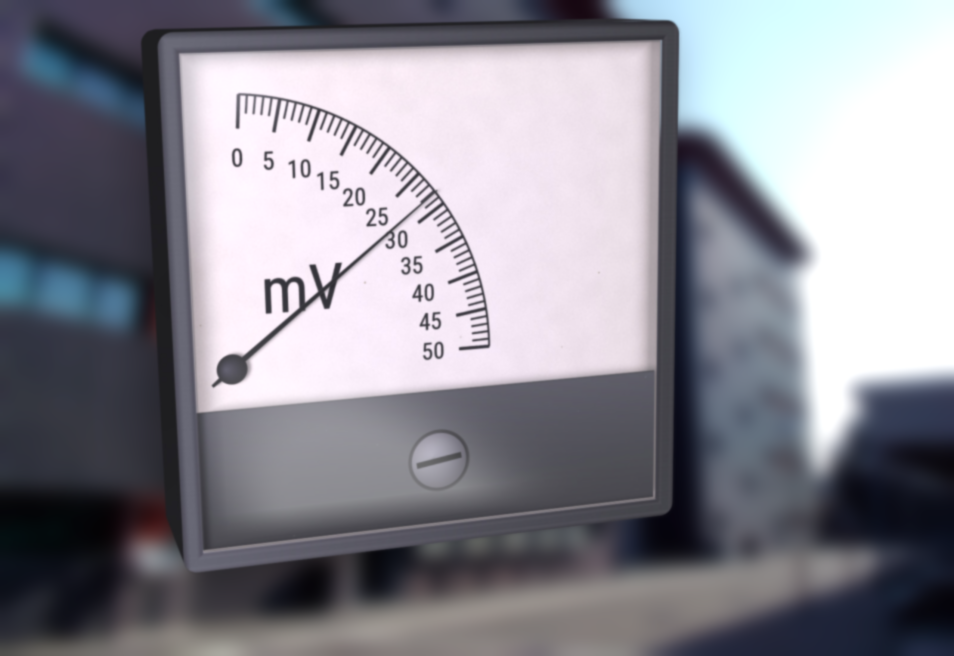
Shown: 28 mV
